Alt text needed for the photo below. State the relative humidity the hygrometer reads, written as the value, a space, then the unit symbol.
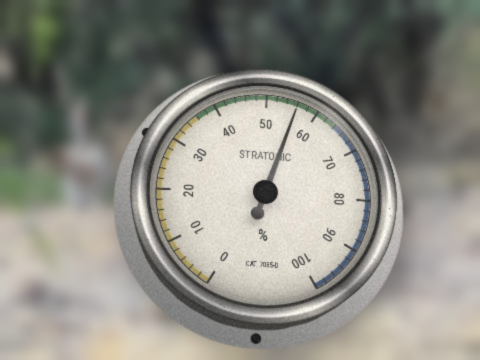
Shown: 56 %
